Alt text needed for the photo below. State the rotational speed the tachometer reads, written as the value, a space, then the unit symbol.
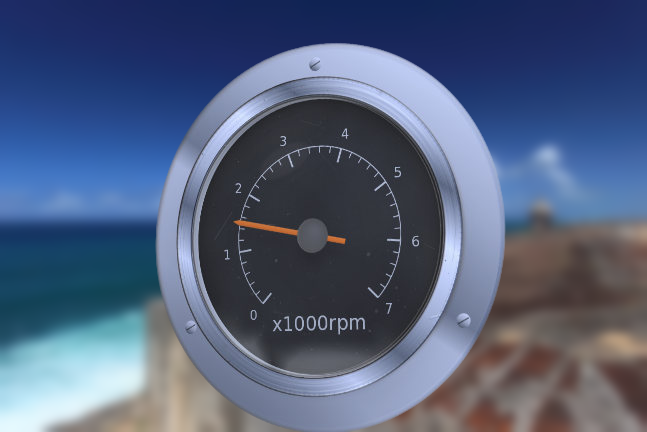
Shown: 1500 rpm
